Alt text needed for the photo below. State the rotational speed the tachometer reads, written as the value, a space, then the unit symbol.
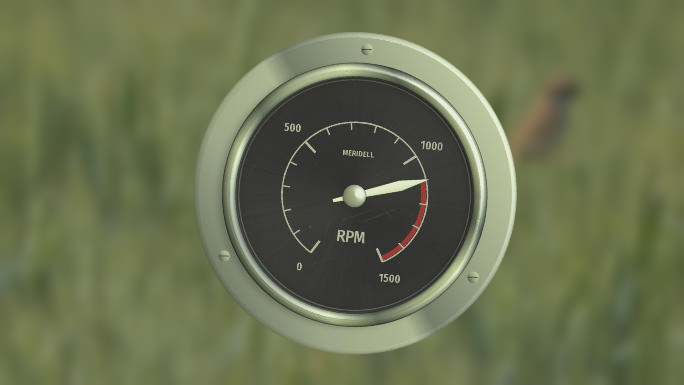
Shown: 1100 rpm
